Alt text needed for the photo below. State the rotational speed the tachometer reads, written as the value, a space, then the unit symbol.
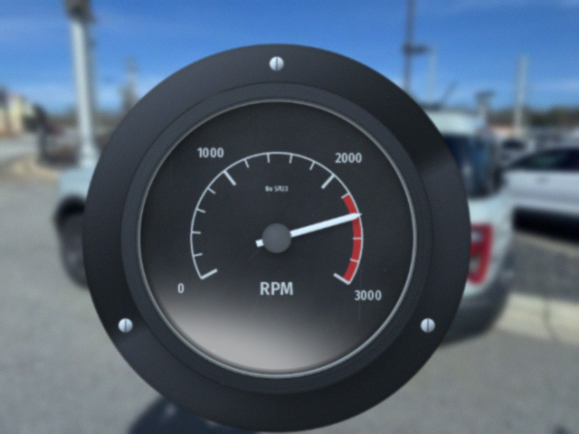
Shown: 2400 rpm
